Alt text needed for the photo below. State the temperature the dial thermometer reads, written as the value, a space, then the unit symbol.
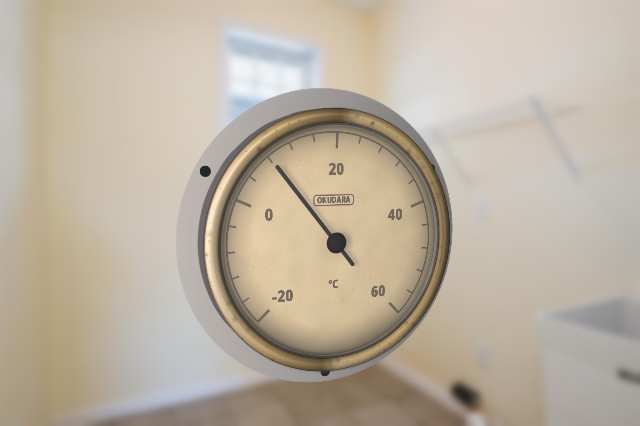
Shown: 8 °C
